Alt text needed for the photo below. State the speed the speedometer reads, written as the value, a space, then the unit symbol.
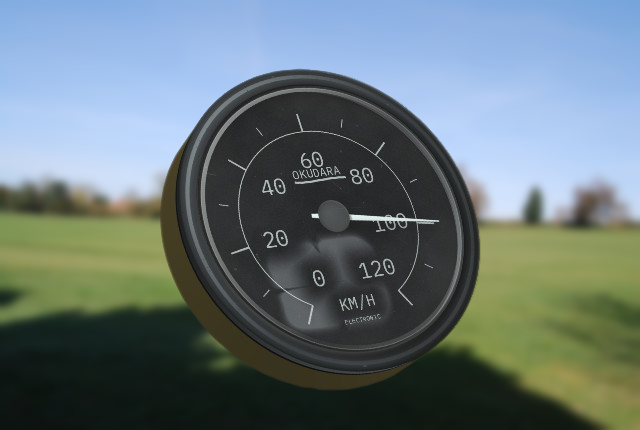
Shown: 100 km/h
